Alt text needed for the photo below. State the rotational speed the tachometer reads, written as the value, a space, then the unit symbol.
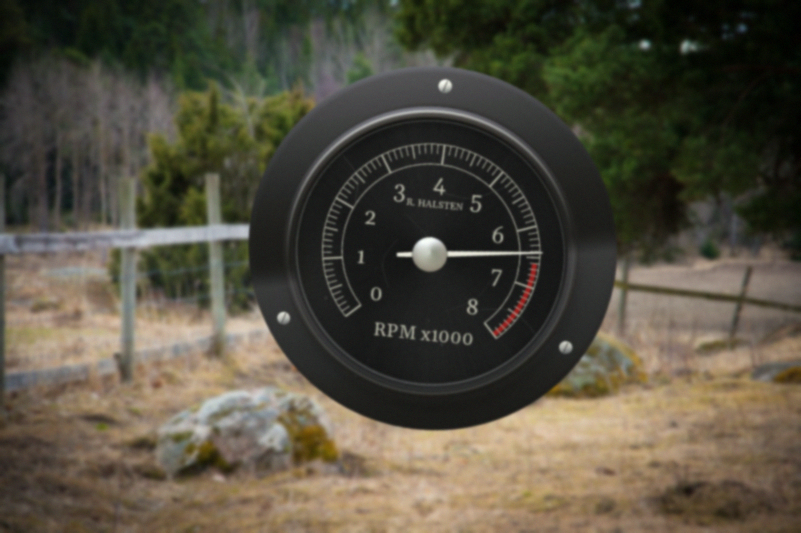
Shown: 6400 rpm
